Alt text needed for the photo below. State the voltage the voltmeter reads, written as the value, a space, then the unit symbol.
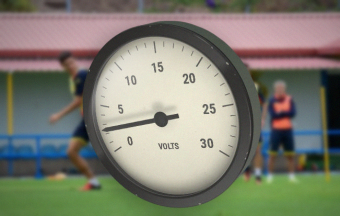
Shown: 2.5 V
